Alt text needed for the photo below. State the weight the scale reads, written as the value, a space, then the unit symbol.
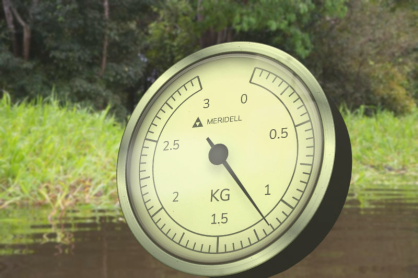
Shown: 1.15 kg
